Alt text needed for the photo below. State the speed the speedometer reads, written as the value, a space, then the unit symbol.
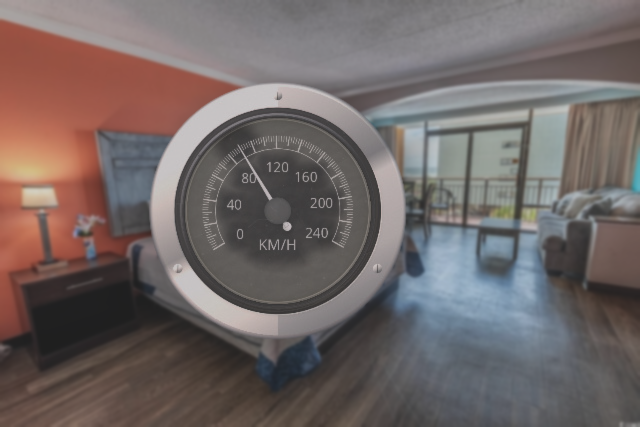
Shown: 90 km/h
